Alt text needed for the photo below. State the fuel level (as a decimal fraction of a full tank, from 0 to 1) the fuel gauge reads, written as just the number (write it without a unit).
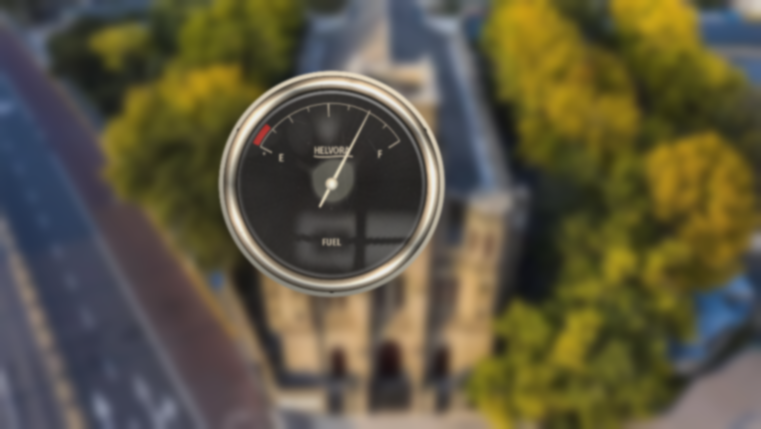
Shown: 0.75
